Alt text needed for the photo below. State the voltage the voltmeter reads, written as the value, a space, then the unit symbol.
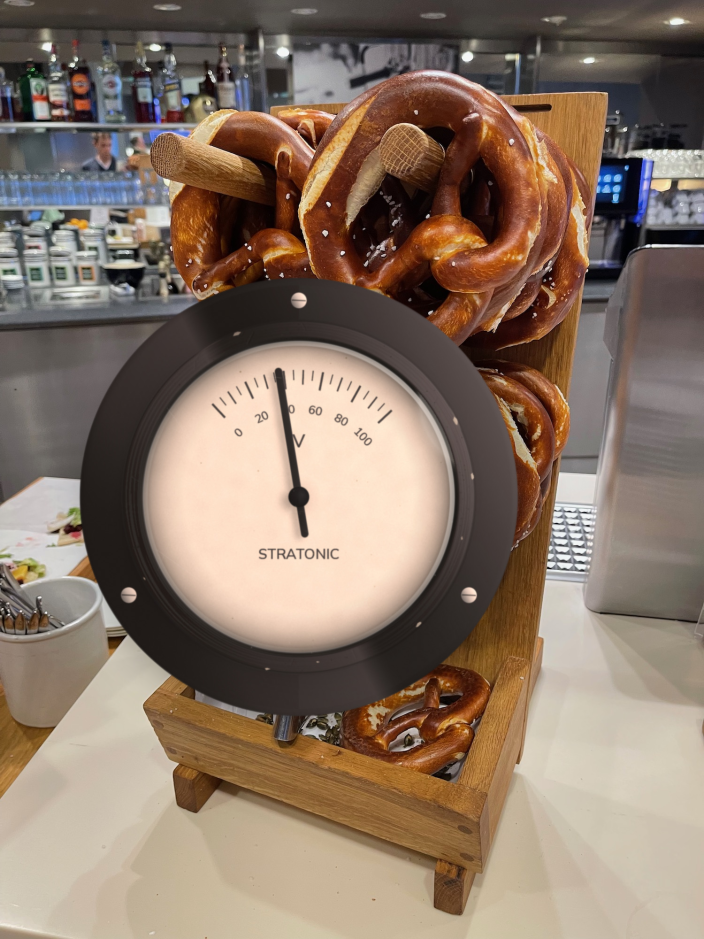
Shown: 37.5 V
